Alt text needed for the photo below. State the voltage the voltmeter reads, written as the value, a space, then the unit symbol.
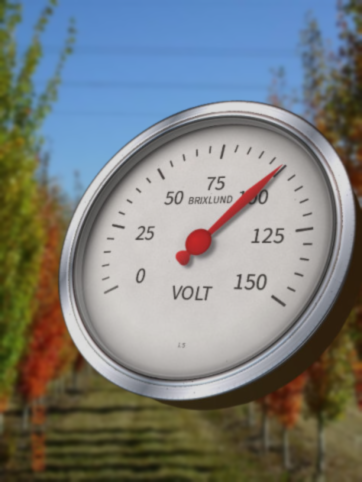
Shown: 100 V
